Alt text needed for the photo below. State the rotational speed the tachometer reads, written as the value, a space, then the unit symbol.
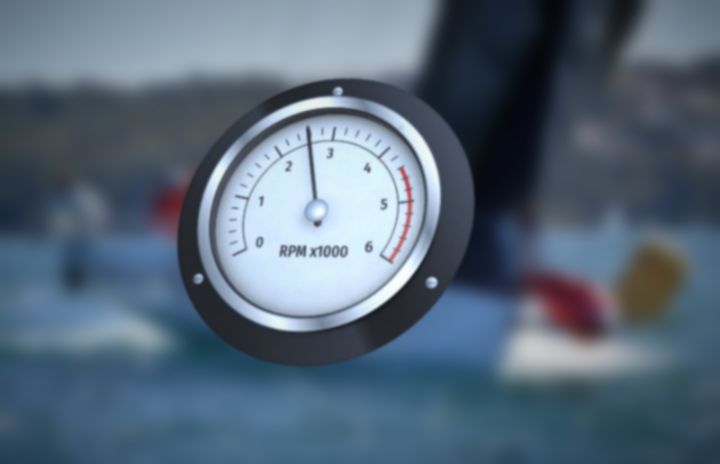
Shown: 2600 rpm
